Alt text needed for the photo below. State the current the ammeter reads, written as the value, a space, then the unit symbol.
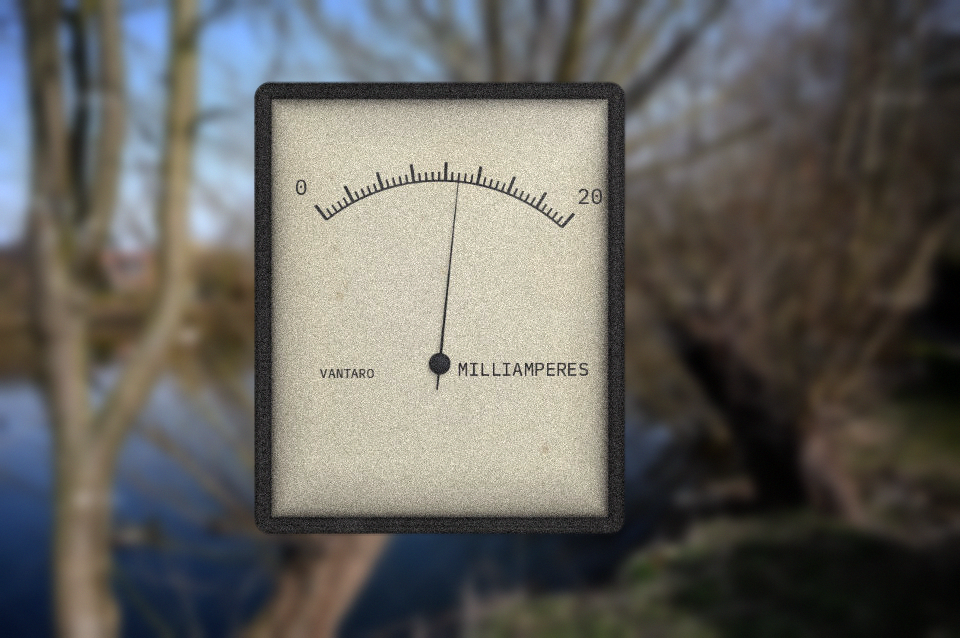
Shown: 11 mA
